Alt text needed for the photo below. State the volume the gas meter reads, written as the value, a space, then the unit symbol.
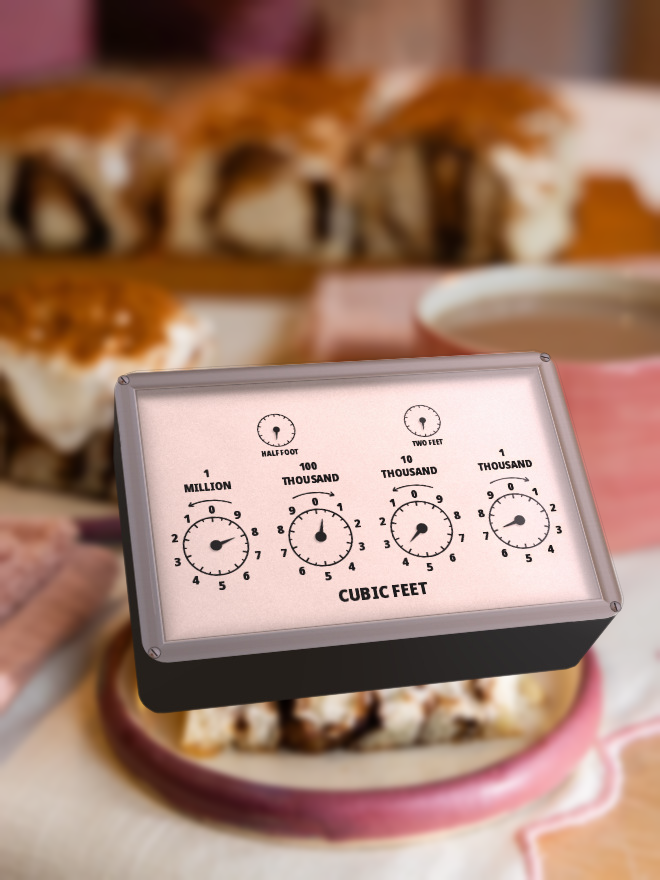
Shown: 803700 ft³
